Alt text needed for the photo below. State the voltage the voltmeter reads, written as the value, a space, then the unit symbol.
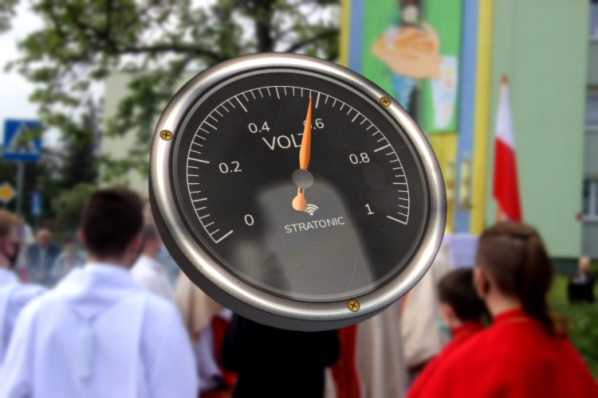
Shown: 0.58 V
